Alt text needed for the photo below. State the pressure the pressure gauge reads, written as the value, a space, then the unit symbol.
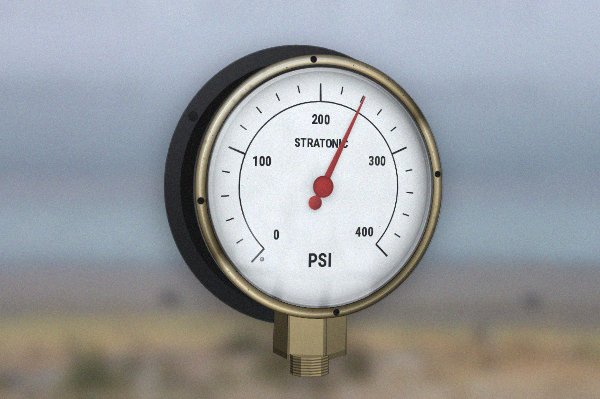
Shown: 240 psi
